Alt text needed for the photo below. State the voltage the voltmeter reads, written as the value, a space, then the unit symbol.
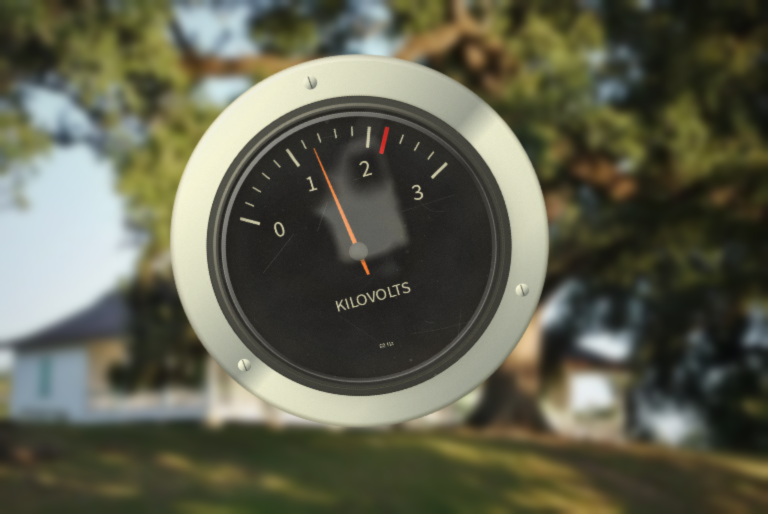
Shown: 1.3 kV
